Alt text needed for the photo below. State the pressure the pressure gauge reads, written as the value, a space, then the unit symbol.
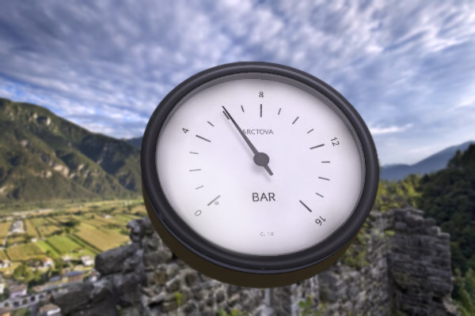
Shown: 6 bar
